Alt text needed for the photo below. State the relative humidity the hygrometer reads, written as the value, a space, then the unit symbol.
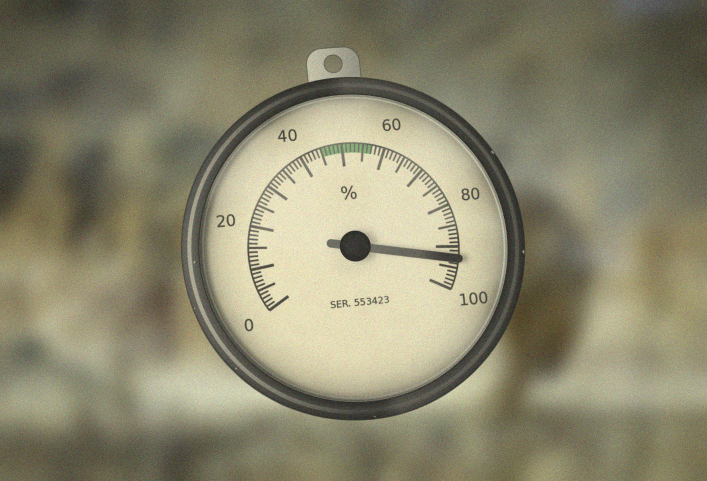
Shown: 93 %
